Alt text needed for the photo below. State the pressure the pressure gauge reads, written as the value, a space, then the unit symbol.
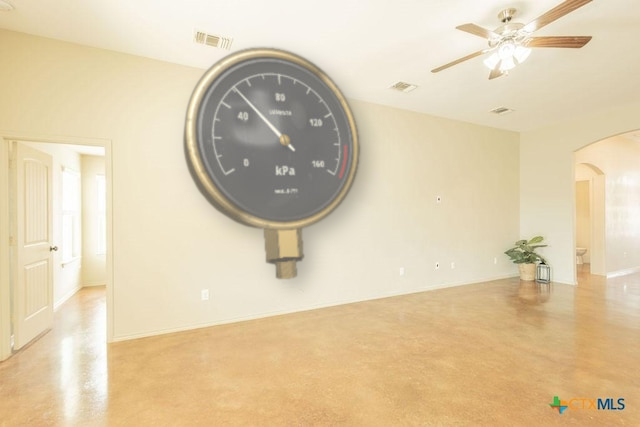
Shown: 50 kPa
